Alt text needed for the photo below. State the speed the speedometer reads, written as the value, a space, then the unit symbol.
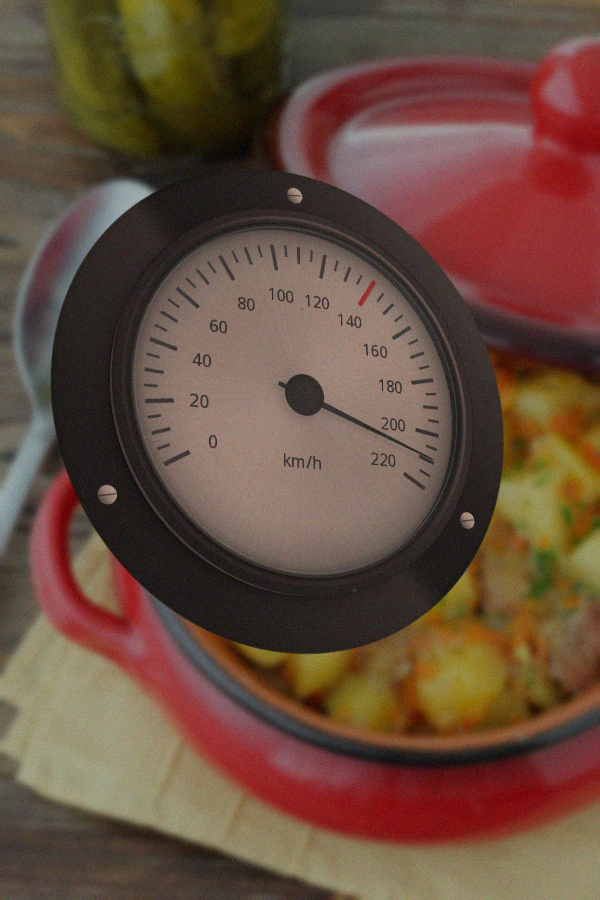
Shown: 210 km/h
